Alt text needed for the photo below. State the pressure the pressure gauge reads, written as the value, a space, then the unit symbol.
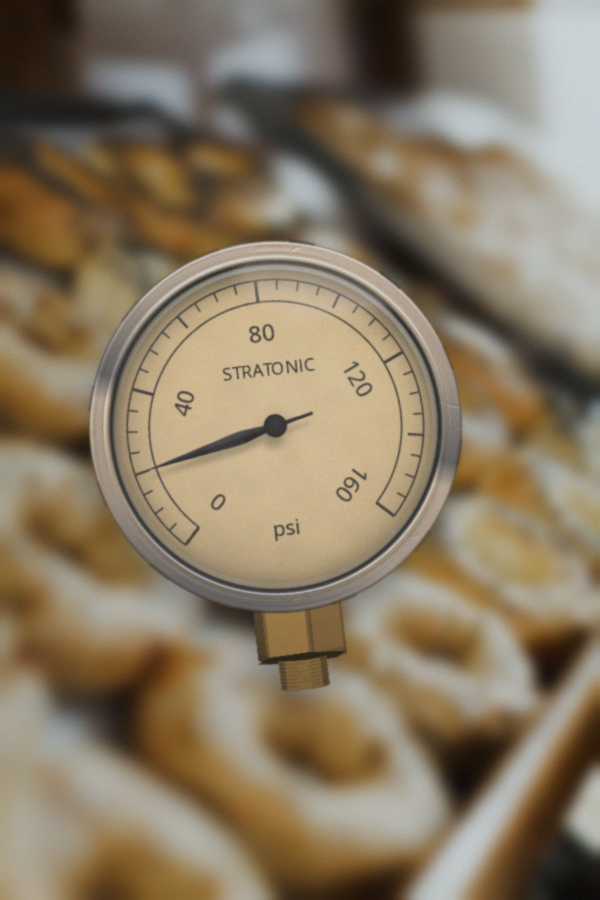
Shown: 20 psi
